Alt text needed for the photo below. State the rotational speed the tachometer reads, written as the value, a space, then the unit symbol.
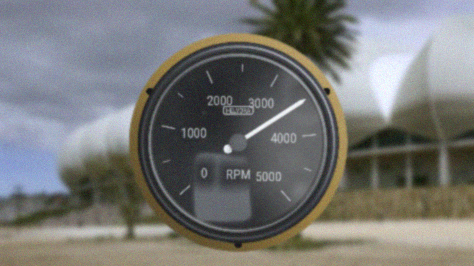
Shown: 3500 rpm
